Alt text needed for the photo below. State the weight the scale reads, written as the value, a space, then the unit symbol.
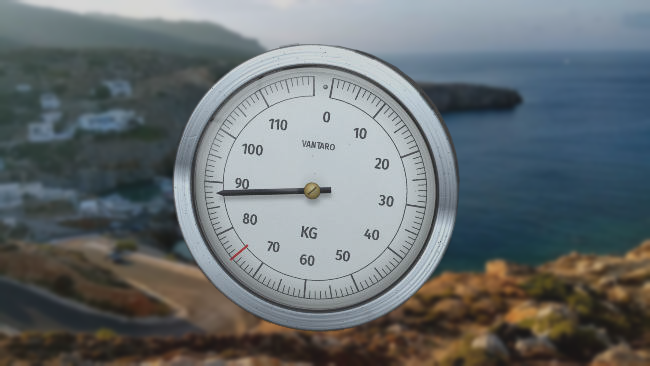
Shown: 88 kg
